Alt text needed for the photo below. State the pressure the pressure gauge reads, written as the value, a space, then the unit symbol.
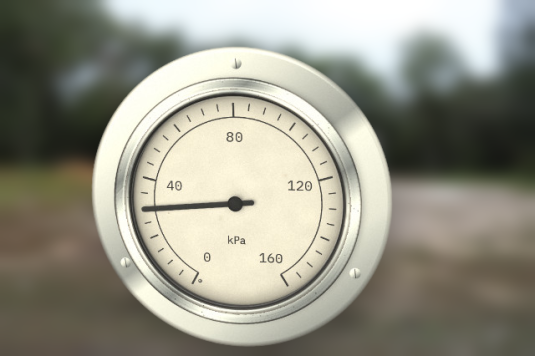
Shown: 30 kPa
